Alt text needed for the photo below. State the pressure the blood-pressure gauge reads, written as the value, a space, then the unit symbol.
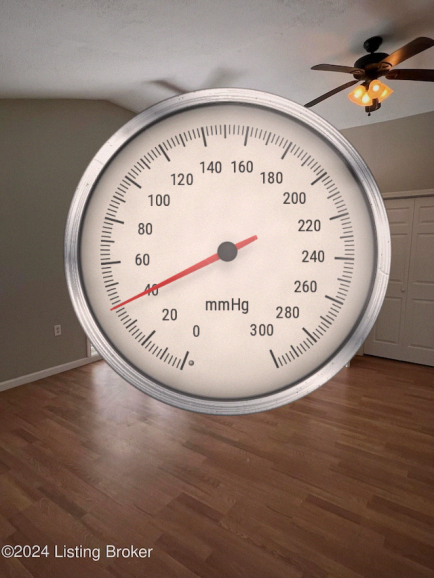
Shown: 40 mmHg
